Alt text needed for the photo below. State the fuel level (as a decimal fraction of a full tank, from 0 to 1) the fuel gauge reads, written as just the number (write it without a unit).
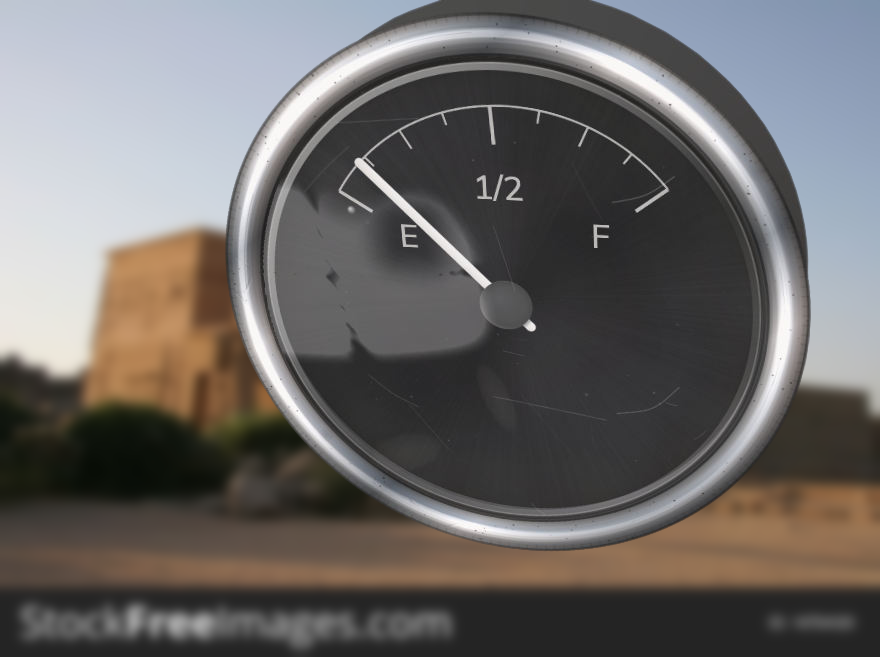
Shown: 0.125
